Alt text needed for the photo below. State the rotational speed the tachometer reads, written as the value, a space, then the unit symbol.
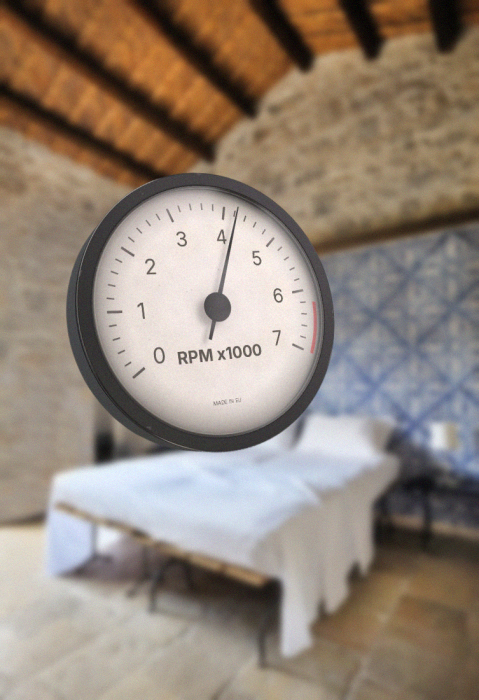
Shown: 4200 rpm
